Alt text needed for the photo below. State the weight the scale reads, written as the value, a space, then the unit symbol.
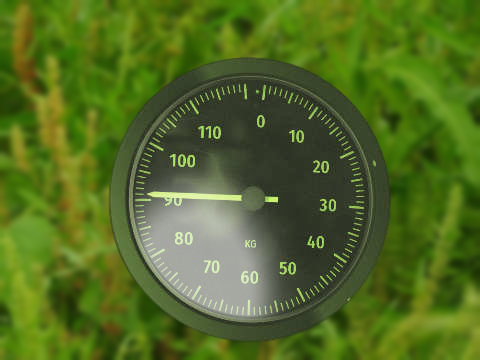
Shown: 91 kg
